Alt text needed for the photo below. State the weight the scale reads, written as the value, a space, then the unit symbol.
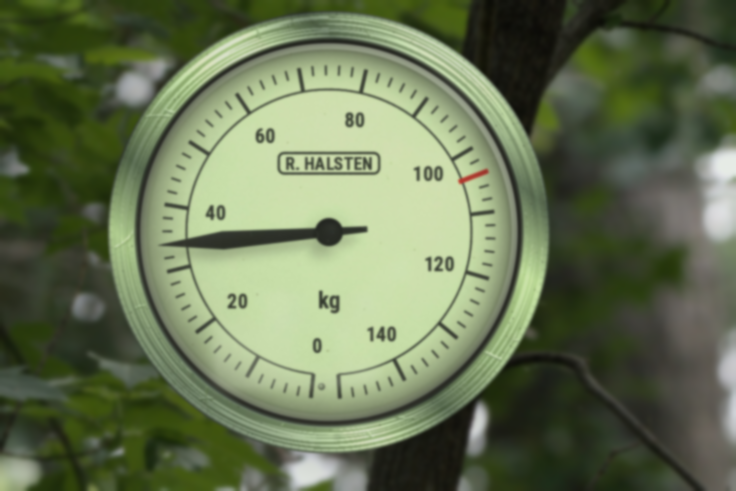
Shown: 34 kg
